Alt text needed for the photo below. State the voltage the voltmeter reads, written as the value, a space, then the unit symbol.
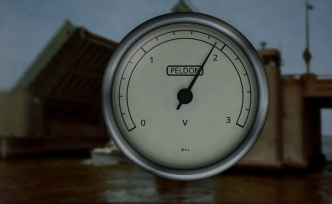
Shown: 1.9 V
